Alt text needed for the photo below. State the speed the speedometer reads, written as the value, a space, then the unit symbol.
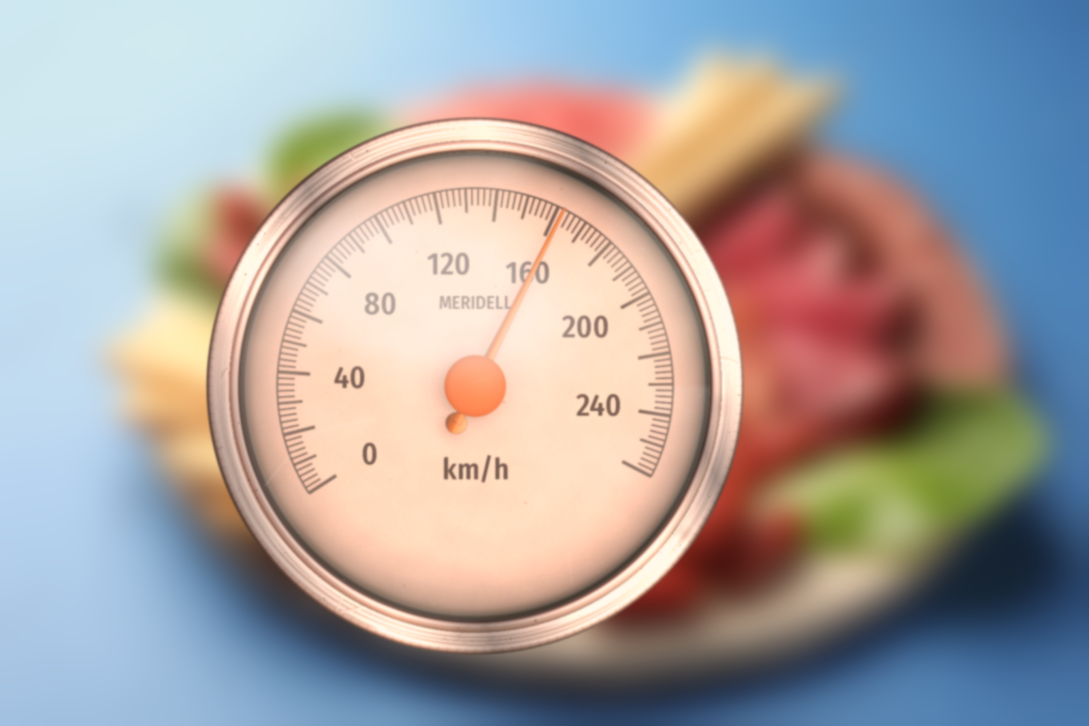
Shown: 162 km/h
